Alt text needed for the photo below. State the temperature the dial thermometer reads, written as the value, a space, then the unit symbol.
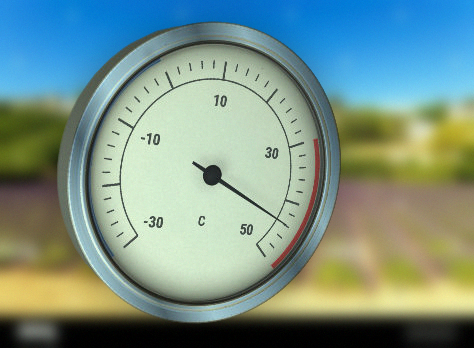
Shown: 44 °C
